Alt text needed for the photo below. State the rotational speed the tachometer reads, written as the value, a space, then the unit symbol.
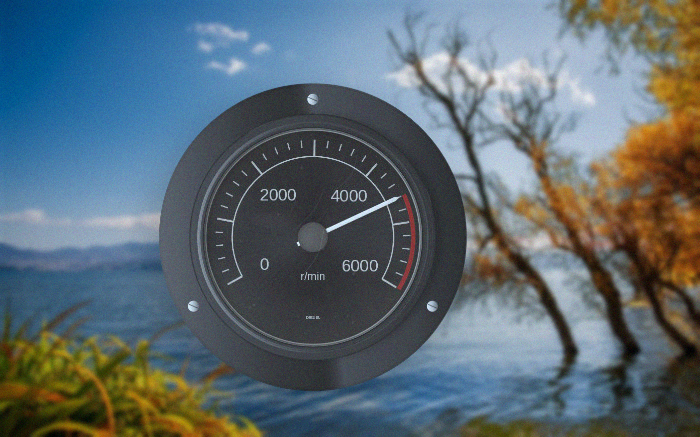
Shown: 4600 rpm
